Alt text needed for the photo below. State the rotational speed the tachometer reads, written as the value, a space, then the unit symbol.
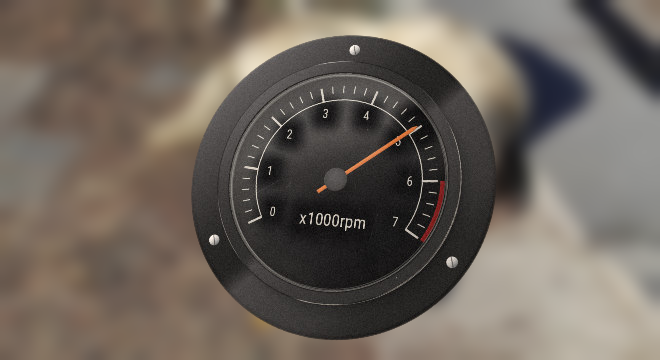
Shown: 5000 rpm
